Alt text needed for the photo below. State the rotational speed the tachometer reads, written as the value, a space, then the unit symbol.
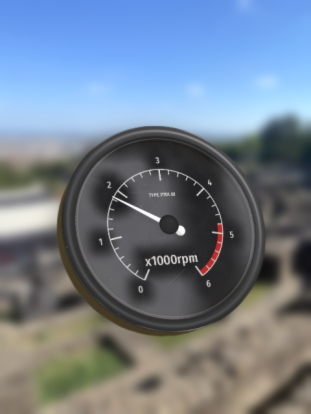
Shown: 1800 rpm
